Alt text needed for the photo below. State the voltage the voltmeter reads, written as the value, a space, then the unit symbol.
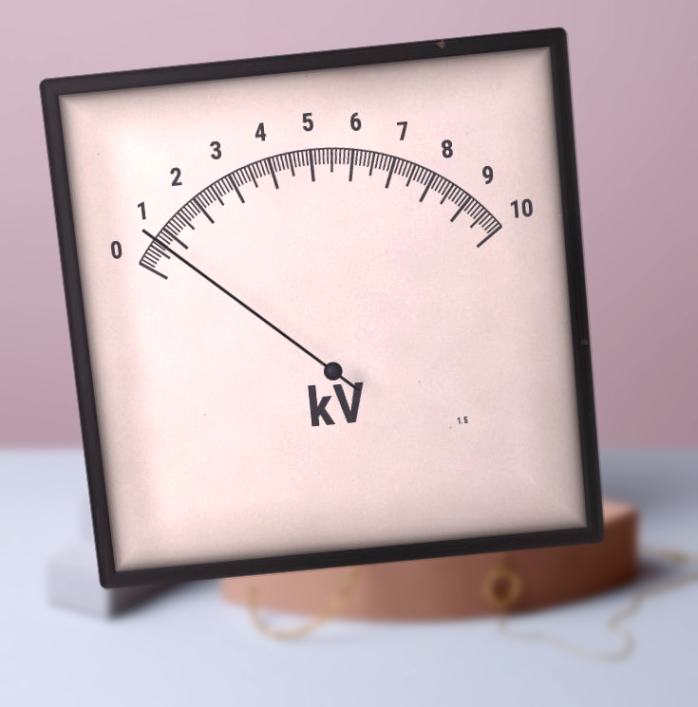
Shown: 0.7 kV
